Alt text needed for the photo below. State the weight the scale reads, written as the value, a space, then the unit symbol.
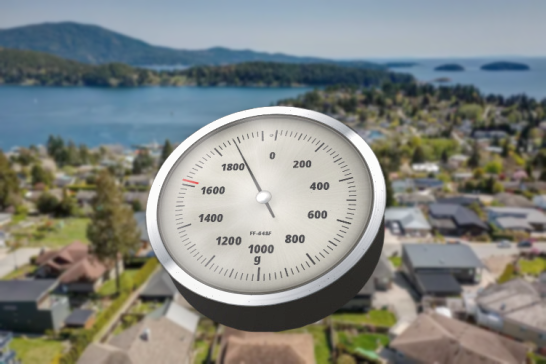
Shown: 1880 g
